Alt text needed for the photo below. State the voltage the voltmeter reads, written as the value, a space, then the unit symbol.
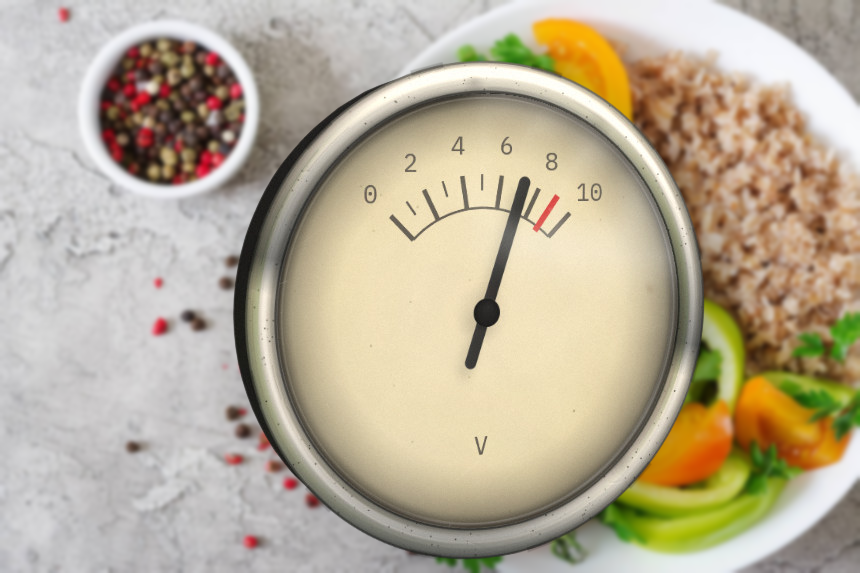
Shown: 7 V
